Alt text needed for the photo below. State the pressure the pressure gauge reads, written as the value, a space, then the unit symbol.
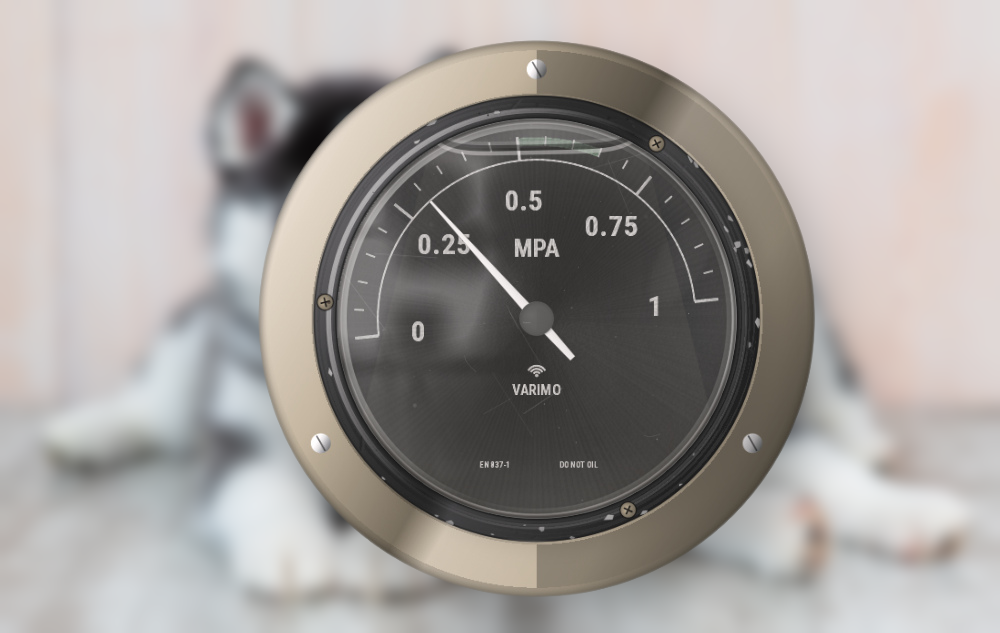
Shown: 0.3 MPa
